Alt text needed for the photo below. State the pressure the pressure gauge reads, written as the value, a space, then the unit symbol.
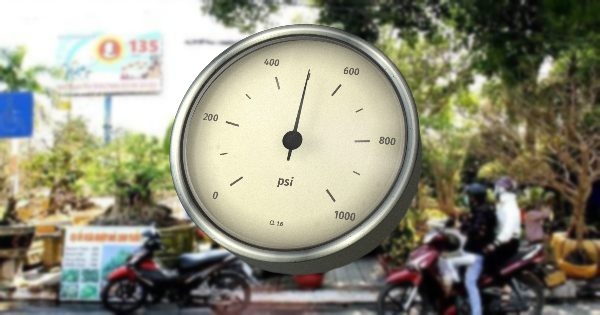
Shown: 500 psi
